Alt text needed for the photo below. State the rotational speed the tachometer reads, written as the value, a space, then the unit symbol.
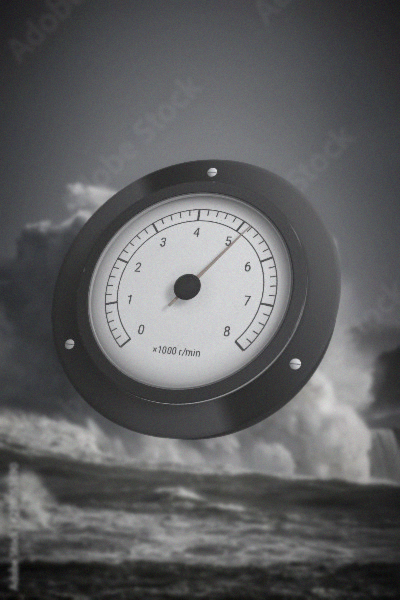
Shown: 5200 rpm
